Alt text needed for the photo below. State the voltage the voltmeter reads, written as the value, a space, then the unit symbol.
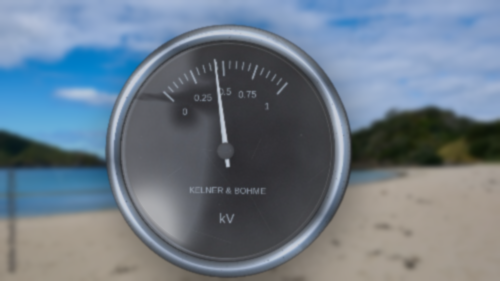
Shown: 0.45 kV
